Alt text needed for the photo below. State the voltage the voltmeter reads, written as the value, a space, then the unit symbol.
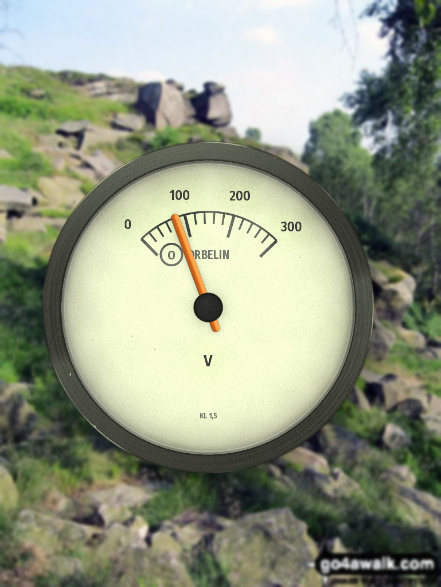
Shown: 80 V
